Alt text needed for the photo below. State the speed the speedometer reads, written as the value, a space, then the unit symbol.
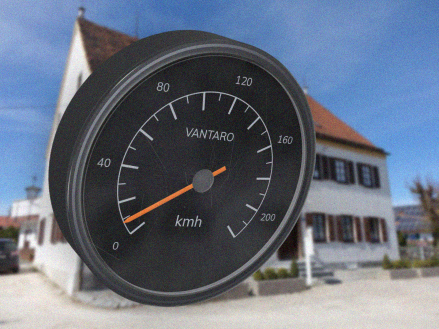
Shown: 10 km/h
